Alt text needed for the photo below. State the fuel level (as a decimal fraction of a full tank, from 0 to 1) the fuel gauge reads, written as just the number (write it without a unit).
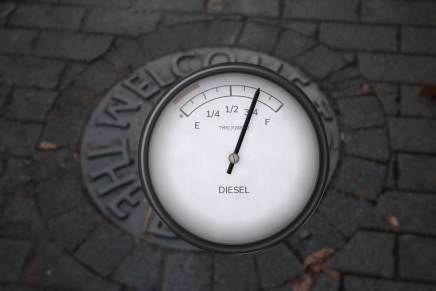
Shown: 0.75
